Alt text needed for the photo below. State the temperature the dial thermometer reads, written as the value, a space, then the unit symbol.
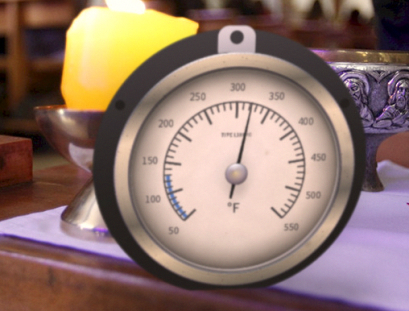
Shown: 320 °F
